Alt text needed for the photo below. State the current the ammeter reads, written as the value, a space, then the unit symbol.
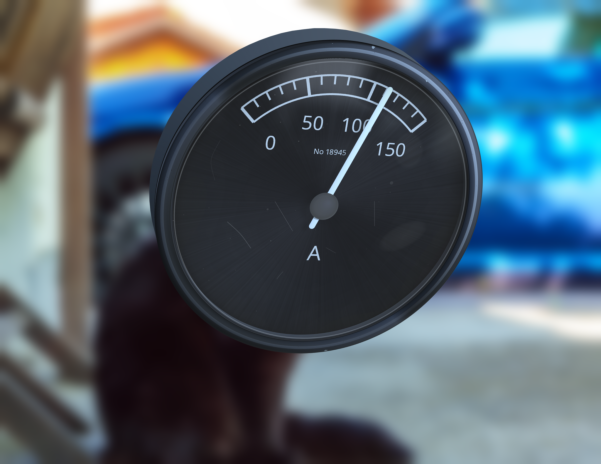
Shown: 110 A
